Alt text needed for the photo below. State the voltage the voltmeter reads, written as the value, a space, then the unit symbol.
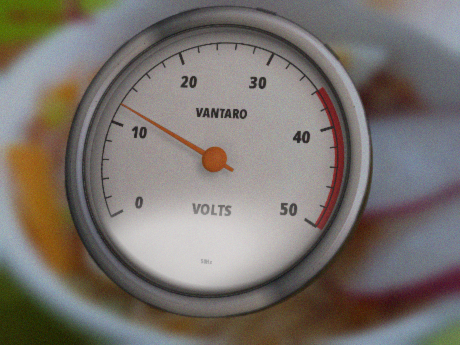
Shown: 12 V
